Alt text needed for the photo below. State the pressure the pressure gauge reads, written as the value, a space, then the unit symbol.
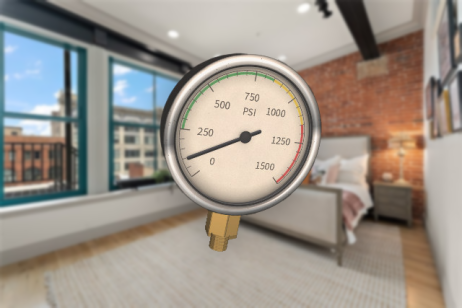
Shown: 100 psi
